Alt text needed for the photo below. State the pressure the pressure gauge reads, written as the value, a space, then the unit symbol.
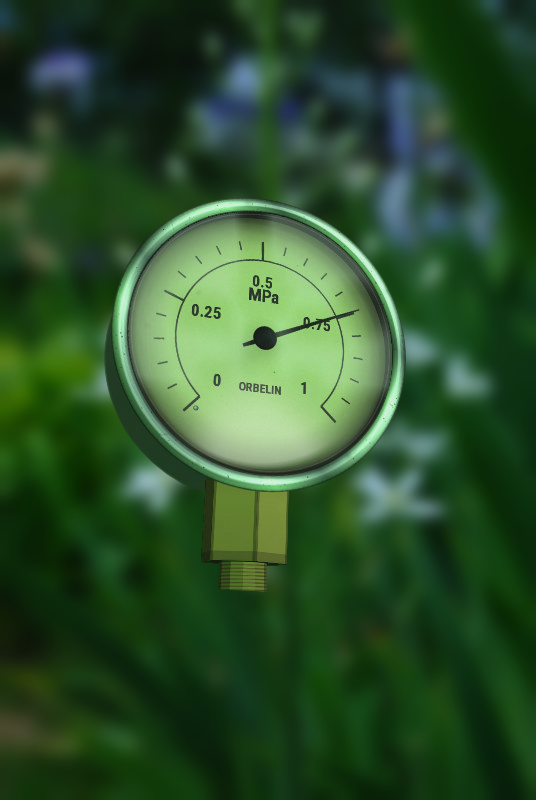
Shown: 0.75 MPa
